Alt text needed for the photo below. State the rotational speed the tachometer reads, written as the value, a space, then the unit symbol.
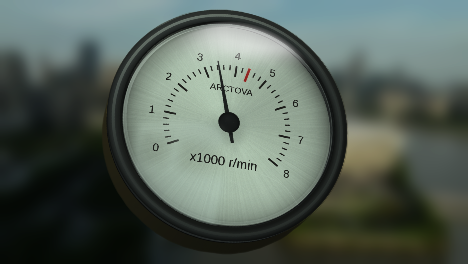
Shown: 3400 rpm
